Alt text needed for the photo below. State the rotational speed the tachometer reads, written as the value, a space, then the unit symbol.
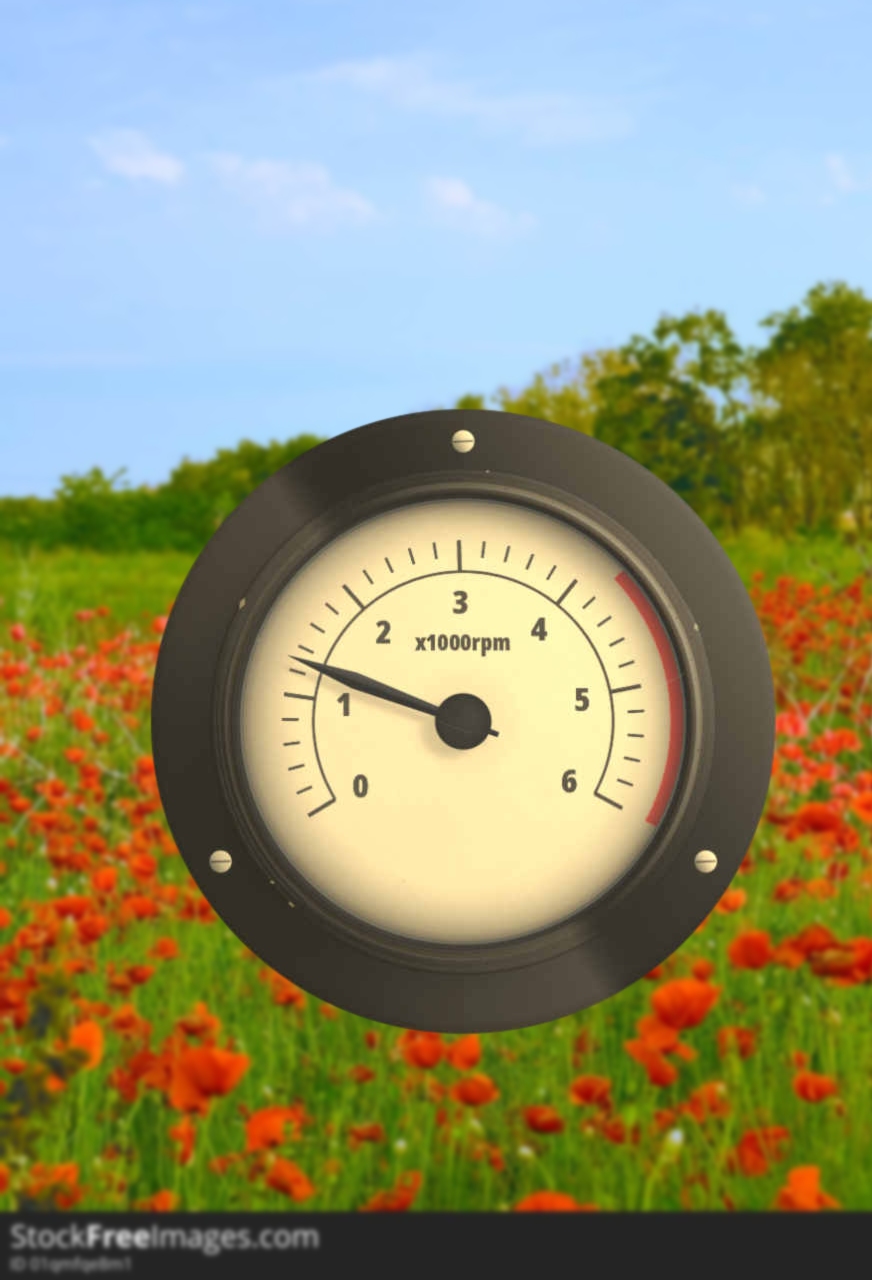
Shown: 1300 rpm
